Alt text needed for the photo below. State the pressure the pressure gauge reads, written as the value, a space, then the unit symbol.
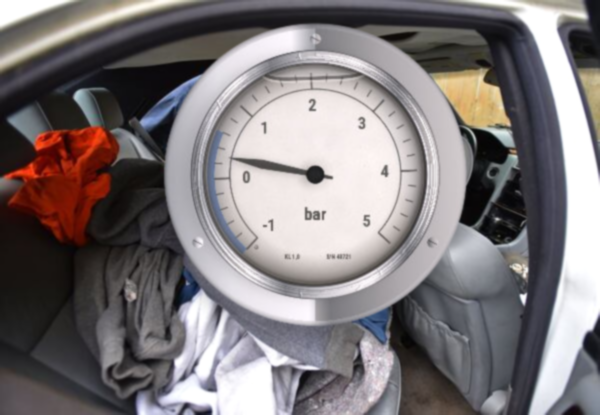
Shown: 0.3 bar
